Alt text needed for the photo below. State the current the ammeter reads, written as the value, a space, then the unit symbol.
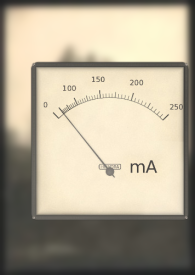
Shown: 50 mA
